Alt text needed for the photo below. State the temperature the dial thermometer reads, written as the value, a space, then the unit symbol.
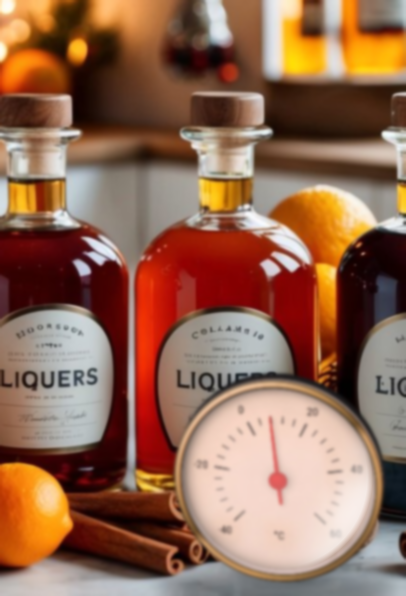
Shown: 8 °C
